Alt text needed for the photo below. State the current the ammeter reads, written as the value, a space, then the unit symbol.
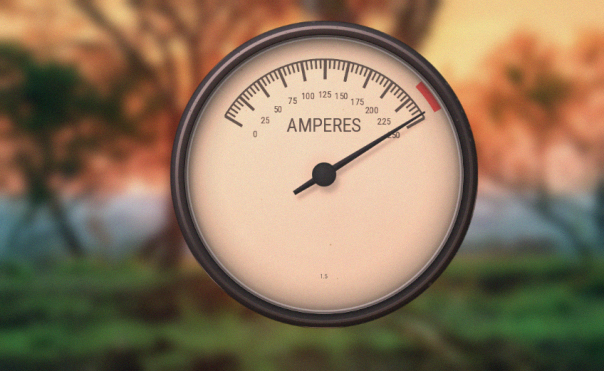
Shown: 245 A
